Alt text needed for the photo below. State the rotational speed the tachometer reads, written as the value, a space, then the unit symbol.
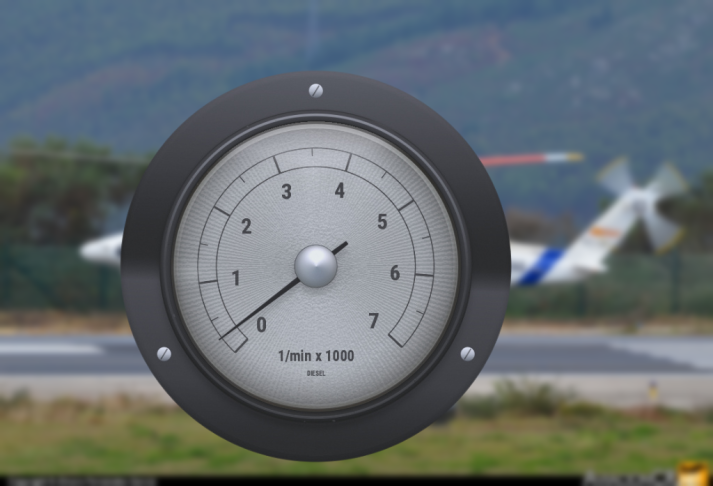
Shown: 250 rpm
